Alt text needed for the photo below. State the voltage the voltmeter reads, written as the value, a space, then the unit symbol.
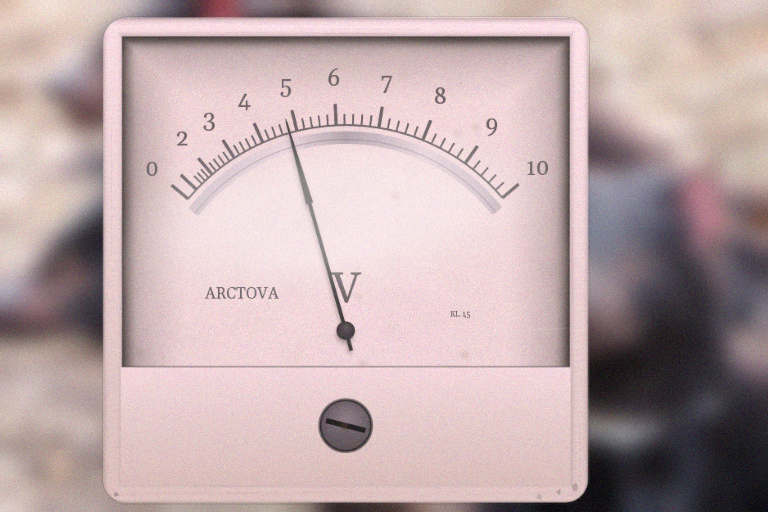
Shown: 4.8 V
